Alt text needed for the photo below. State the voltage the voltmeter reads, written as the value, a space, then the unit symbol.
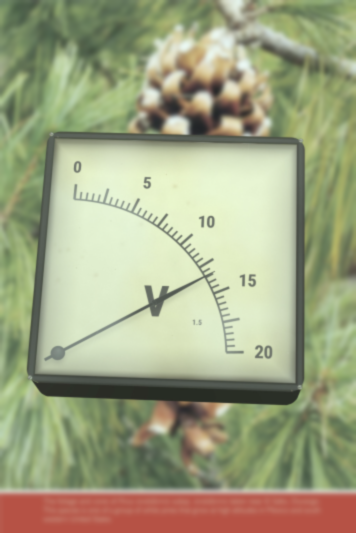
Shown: 13.5 V
